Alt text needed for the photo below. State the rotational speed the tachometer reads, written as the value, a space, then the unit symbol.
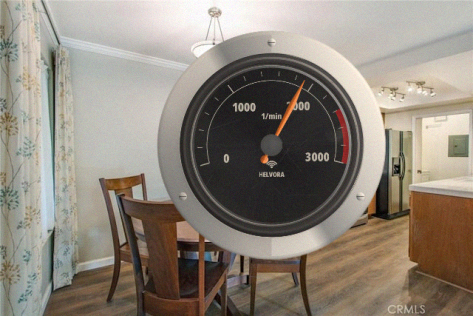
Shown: 1900 rpm
